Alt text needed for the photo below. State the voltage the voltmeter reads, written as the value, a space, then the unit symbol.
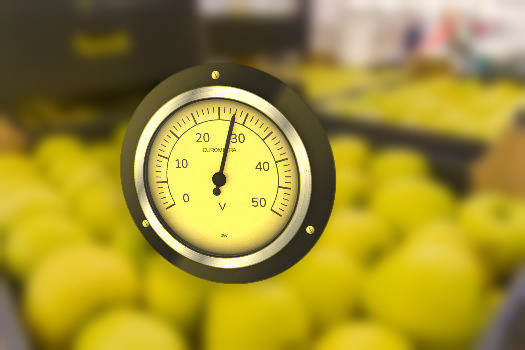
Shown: 28 V
